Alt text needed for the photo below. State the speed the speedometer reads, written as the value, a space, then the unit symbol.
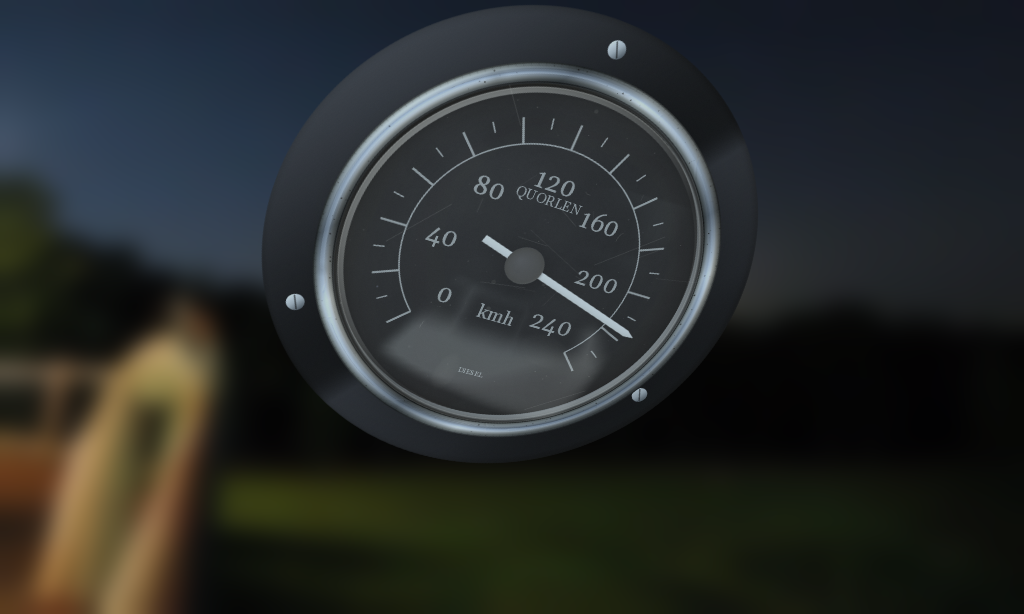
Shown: 215 km/h
